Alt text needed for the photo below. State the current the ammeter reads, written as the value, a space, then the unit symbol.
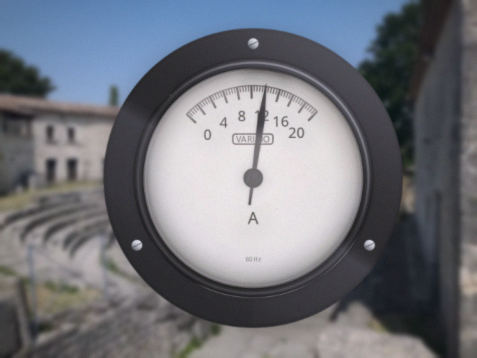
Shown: 12 A
